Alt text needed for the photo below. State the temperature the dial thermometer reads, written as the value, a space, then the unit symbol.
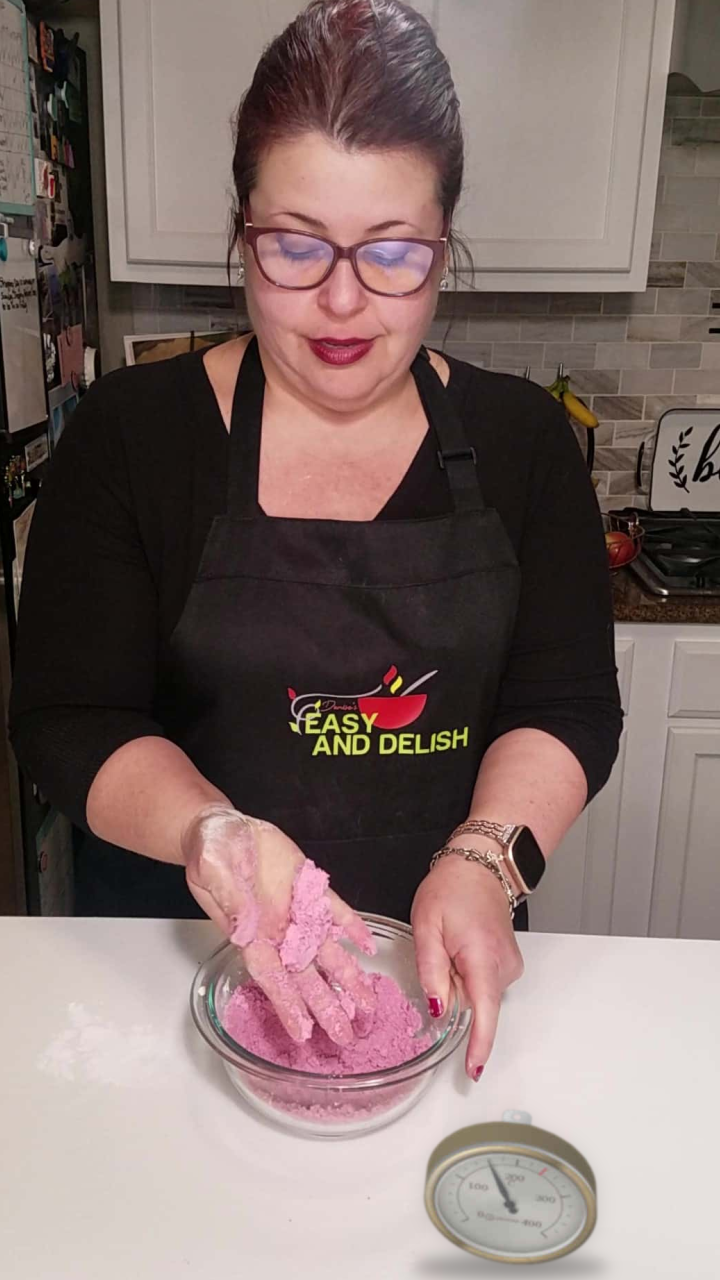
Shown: 160 °C
